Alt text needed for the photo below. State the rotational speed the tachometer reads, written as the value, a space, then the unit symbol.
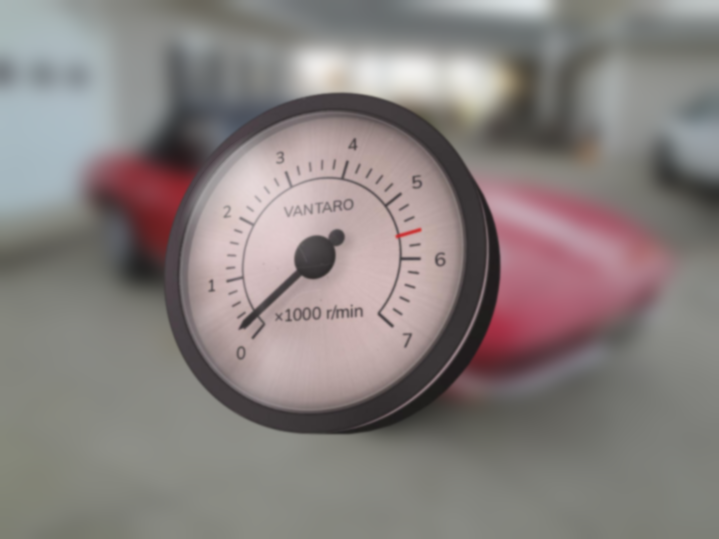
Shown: 200 rpm
